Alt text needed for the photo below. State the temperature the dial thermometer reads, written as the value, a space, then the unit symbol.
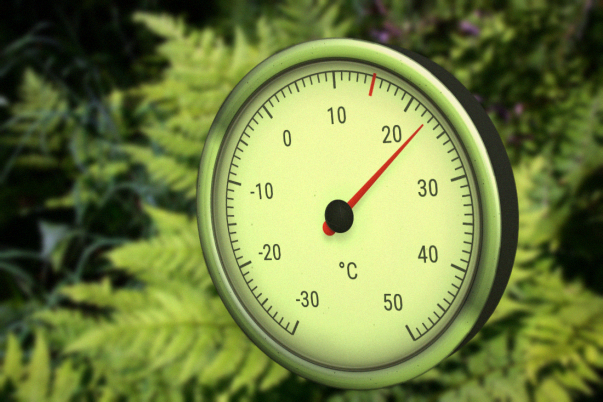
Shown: 23 °C
